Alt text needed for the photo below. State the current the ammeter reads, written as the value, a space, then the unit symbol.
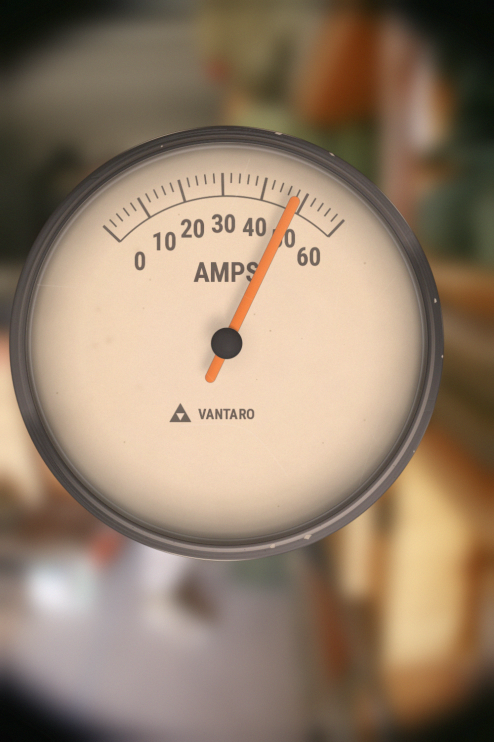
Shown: 48 A
